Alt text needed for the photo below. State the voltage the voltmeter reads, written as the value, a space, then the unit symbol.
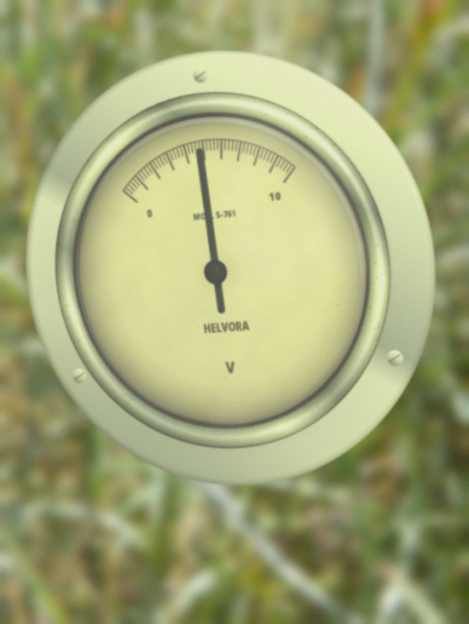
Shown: 5 V
